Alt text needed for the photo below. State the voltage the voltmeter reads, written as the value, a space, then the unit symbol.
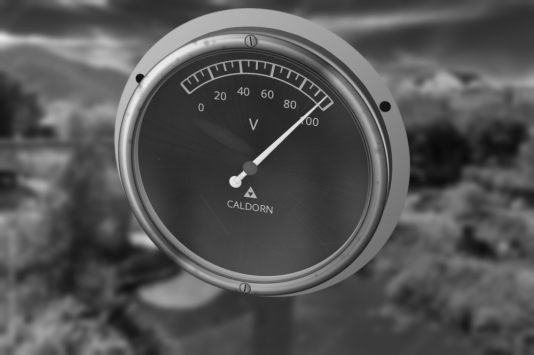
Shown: 95 V
